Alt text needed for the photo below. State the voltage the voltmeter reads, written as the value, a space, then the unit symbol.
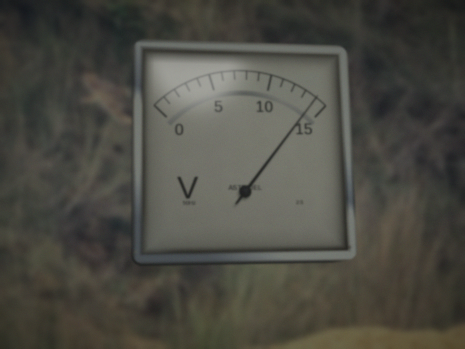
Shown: 14 V
